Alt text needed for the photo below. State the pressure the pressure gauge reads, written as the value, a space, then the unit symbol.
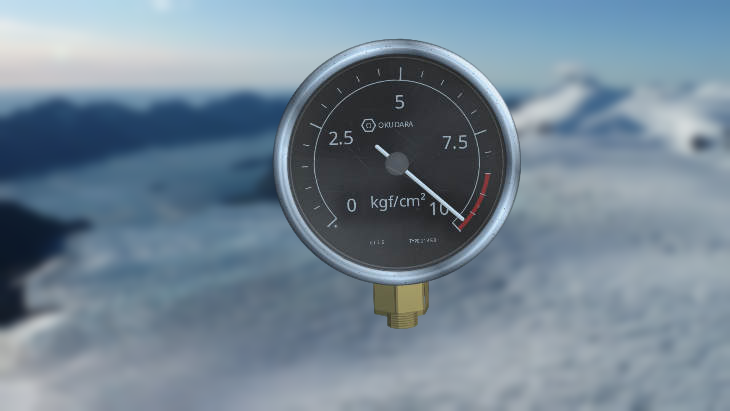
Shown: 9.75 kg/cm²
